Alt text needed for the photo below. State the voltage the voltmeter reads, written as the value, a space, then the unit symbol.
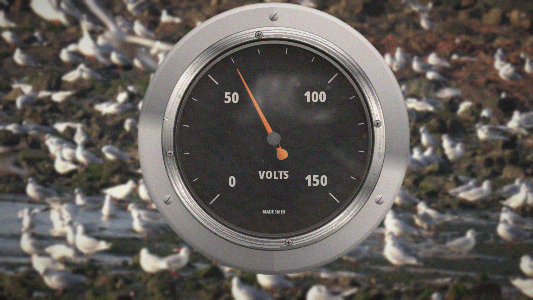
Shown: 60 V
